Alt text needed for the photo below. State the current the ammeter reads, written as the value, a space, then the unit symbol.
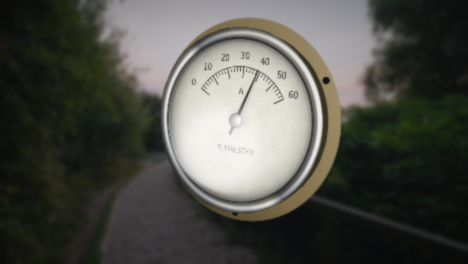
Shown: 40 A
